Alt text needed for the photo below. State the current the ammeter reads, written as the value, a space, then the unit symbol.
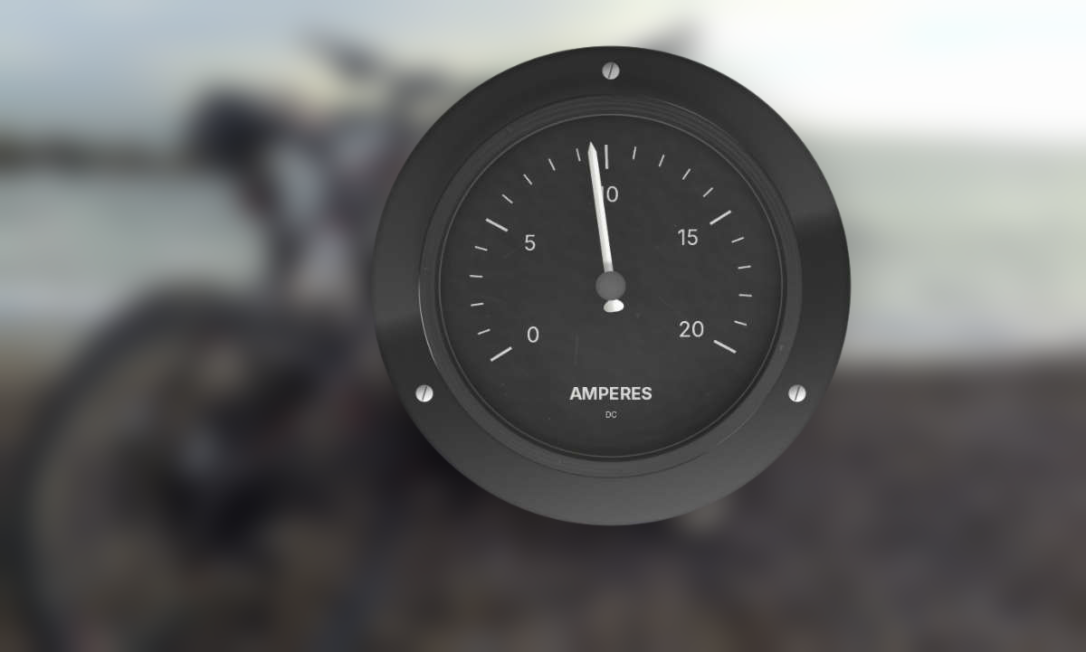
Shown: 9.5 A
